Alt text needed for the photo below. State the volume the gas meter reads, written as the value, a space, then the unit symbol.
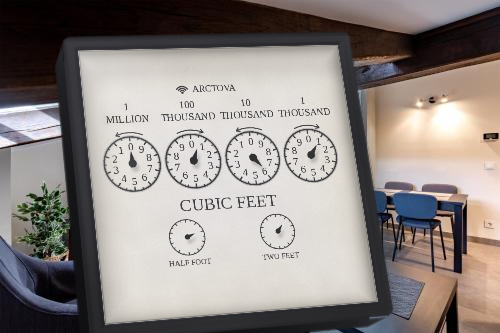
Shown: 6100 ft³
